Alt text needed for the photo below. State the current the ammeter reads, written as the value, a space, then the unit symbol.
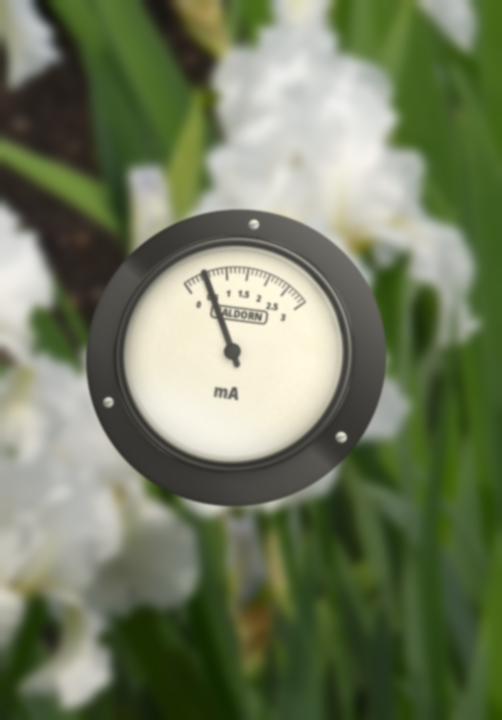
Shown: 0.5 mA
